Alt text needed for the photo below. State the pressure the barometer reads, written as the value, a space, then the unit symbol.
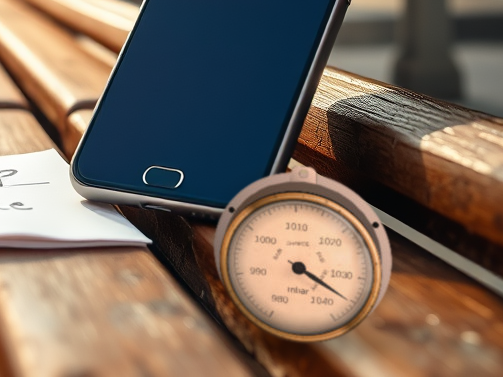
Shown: 1035 mbar
